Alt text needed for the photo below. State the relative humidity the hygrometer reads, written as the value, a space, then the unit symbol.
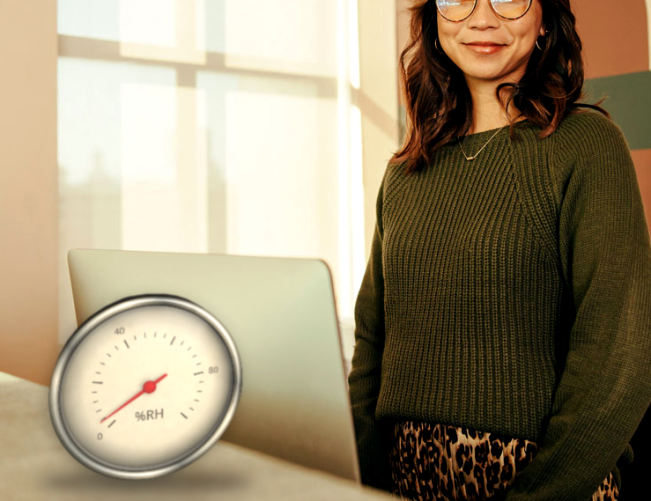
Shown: 4 %
